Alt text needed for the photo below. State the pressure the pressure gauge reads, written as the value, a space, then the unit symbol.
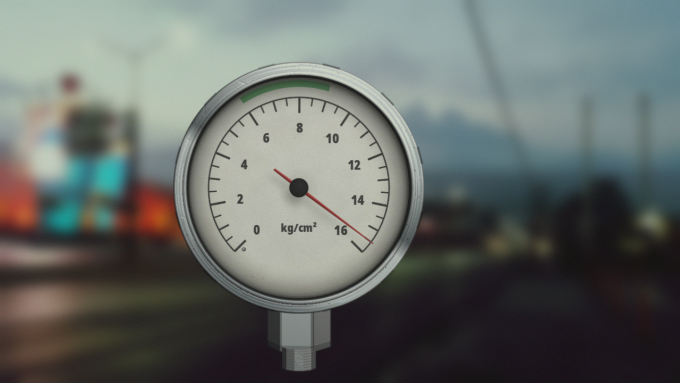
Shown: 15.5 kg/cm²
